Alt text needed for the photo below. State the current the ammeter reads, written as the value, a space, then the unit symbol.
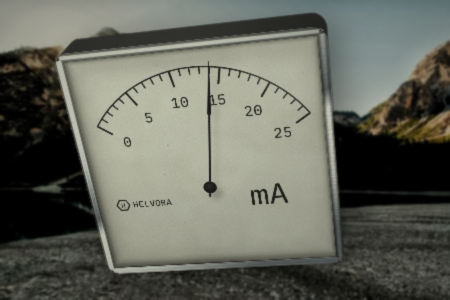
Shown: 14 mA
